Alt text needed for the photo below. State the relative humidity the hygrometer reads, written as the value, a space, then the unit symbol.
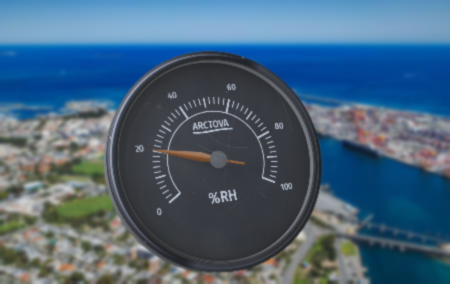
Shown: 20 %
